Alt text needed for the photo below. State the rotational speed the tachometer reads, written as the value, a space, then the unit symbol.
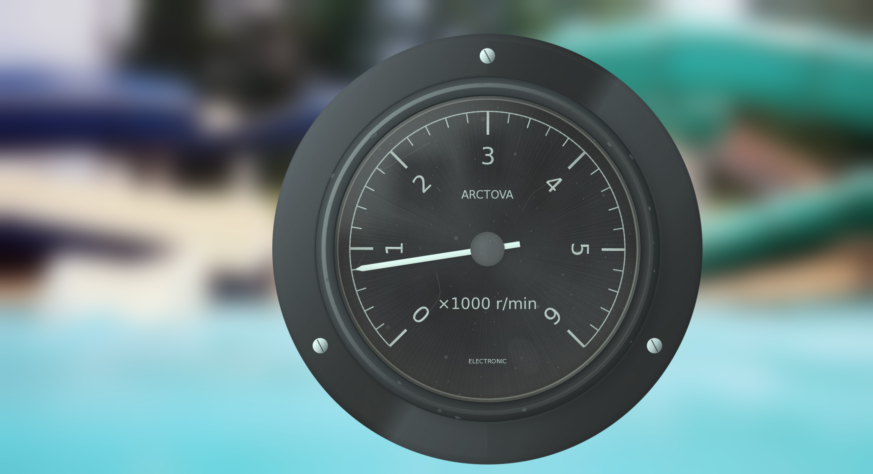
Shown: 800 rpm
